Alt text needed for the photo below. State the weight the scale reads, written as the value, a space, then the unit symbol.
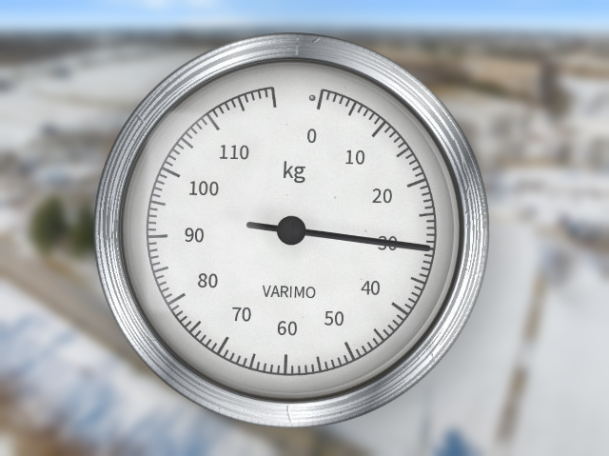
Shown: 30 kg
